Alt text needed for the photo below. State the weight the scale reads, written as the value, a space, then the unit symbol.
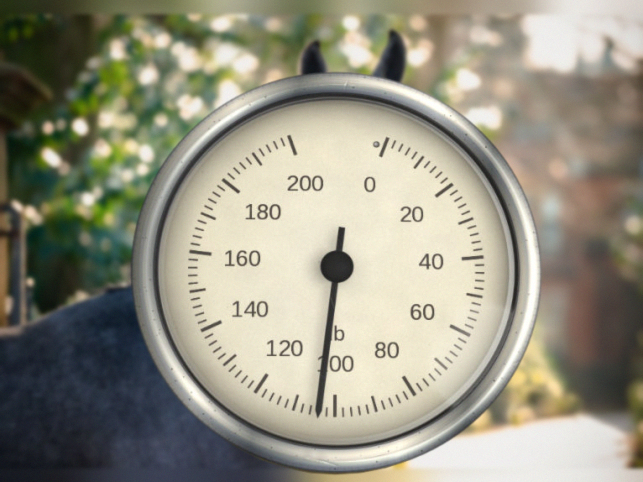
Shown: 104 lb
